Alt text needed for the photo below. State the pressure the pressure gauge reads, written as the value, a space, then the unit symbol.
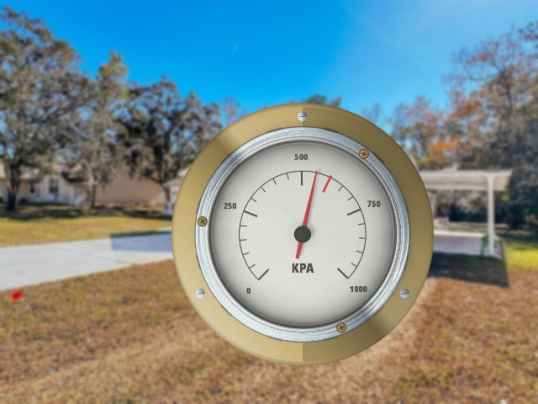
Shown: 550 kPa
